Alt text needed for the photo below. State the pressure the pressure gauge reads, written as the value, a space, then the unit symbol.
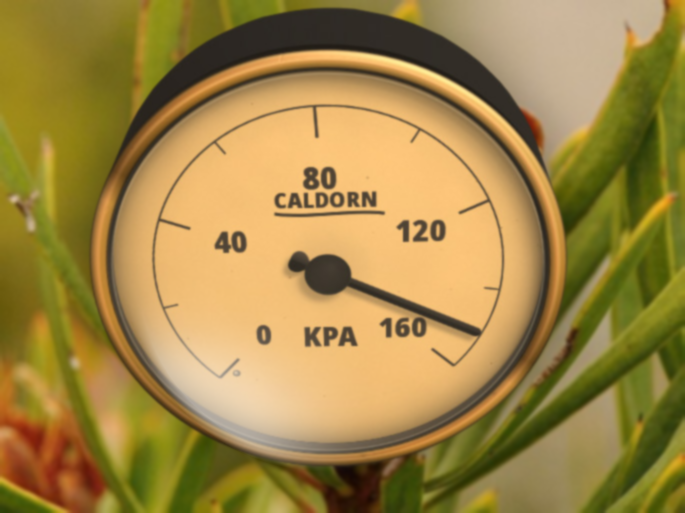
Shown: 150 kPa
